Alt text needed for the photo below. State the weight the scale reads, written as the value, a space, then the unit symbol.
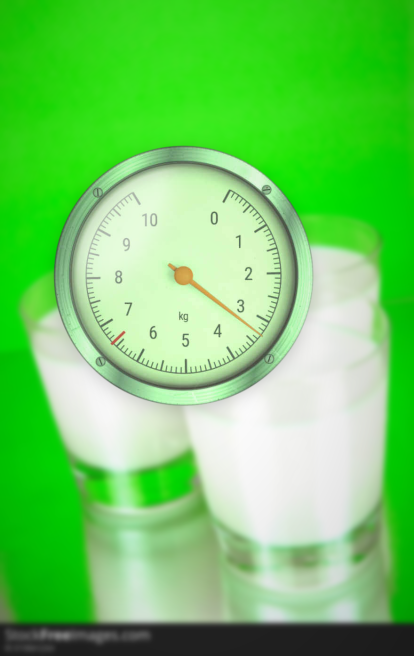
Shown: 3.3 kg
